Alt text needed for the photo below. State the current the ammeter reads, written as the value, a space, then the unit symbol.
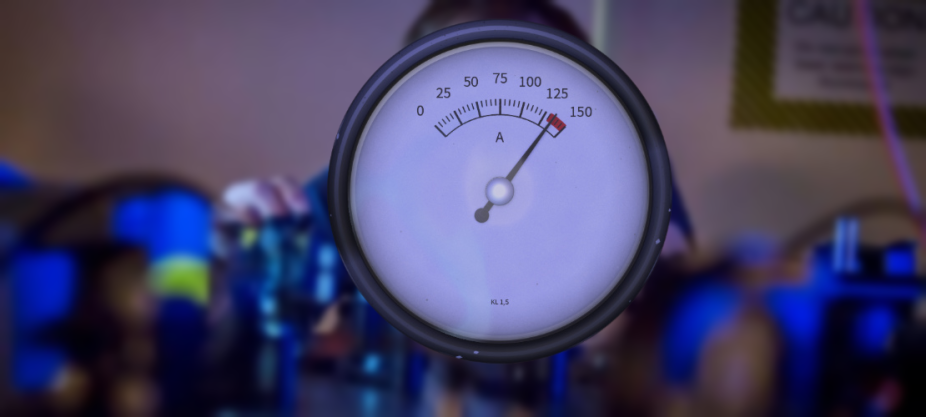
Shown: 135 A
